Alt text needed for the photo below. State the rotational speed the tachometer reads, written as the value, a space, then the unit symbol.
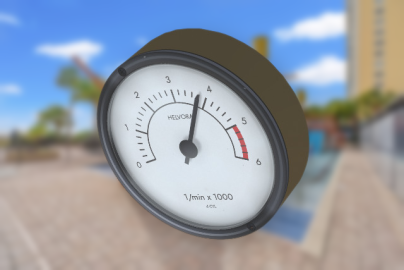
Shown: 3800 rpm
